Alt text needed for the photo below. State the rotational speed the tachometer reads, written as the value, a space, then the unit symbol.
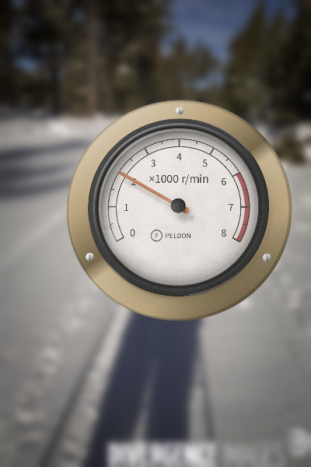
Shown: 2000 rpm
